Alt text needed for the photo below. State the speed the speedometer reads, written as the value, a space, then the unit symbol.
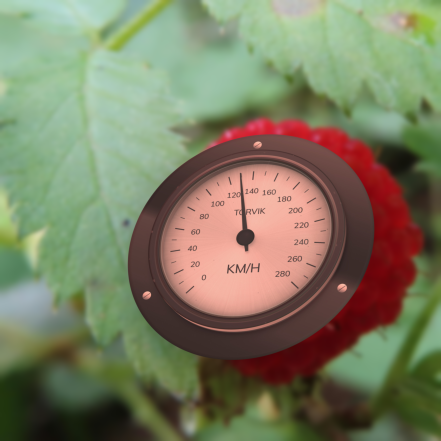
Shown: 130 km/h
